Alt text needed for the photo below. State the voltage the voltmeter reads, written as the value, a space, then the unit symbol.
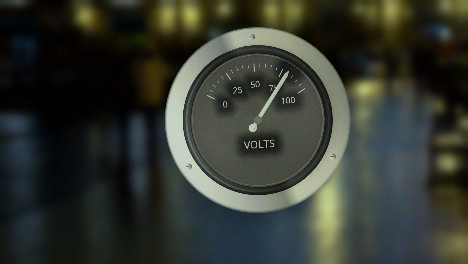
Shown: 80 V
